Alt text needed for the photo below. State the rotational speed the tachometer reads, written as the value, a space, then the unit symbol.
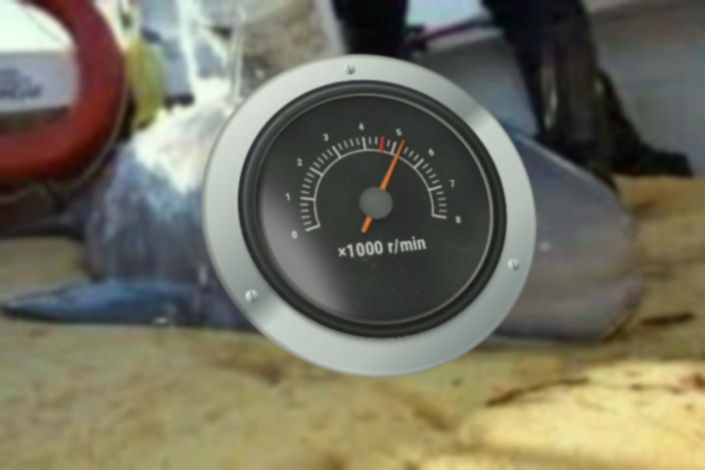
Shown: 5200 rpm
